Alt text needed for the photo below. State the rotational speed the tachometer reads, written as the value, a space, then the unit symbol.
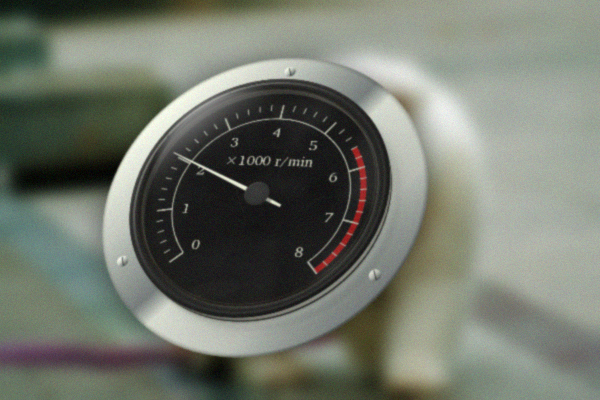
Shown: 2000 rpm
